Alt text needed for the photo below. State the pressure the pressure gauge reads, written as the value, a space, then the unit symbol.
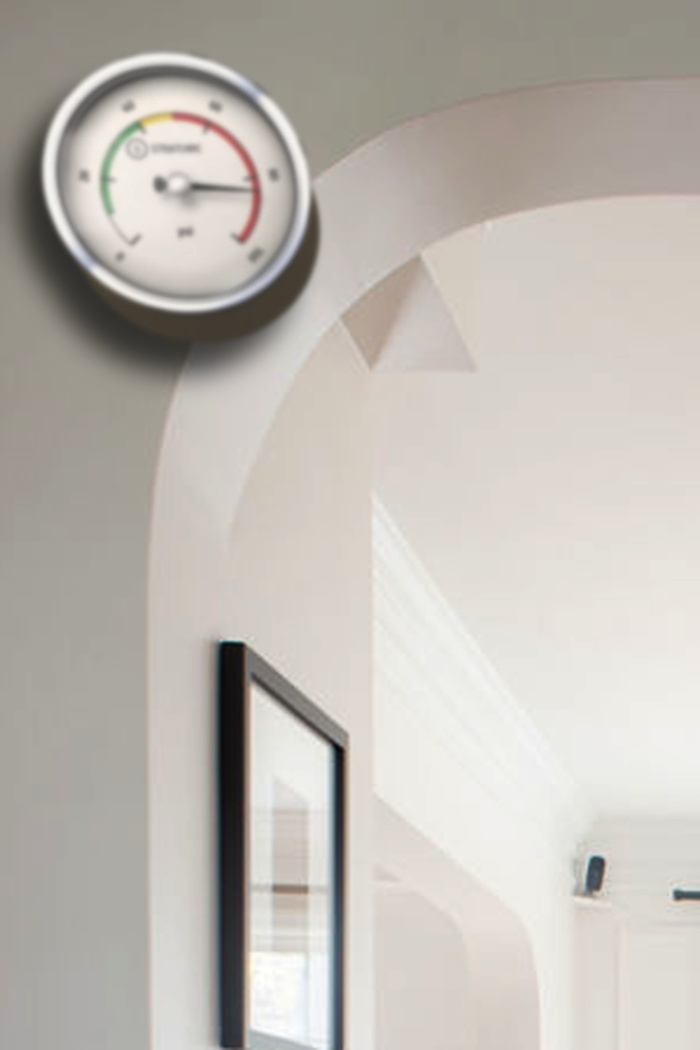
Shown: 85 psi
